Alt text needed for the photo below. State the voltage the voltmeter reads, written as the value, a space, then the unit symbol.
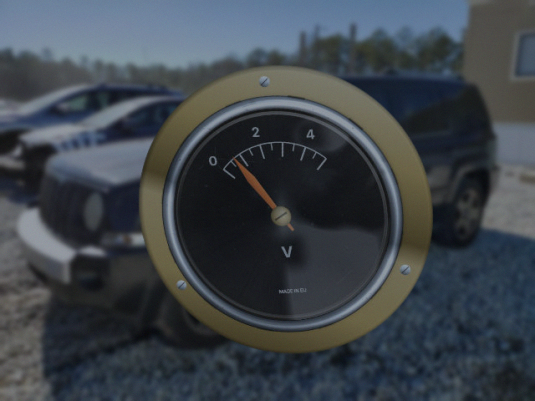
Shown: 0.75 V
